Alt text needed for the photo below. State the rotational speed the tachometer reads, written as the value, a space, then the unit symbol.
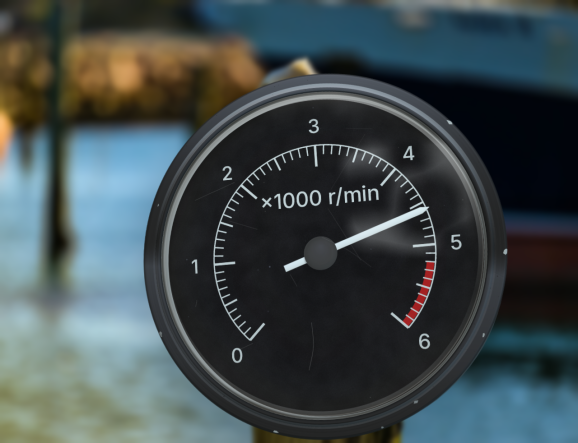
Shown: 4600 rpm
